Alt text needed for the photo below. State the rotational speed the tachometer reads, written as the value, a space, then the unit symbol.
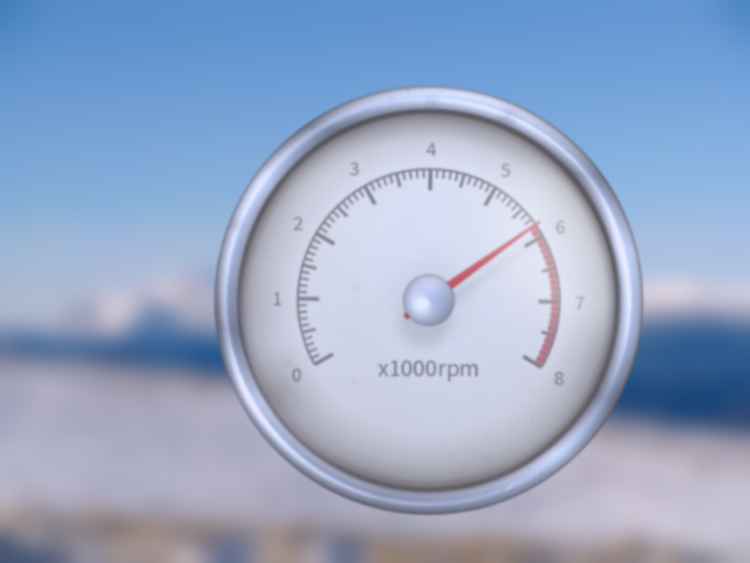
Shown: 5800 rpm
